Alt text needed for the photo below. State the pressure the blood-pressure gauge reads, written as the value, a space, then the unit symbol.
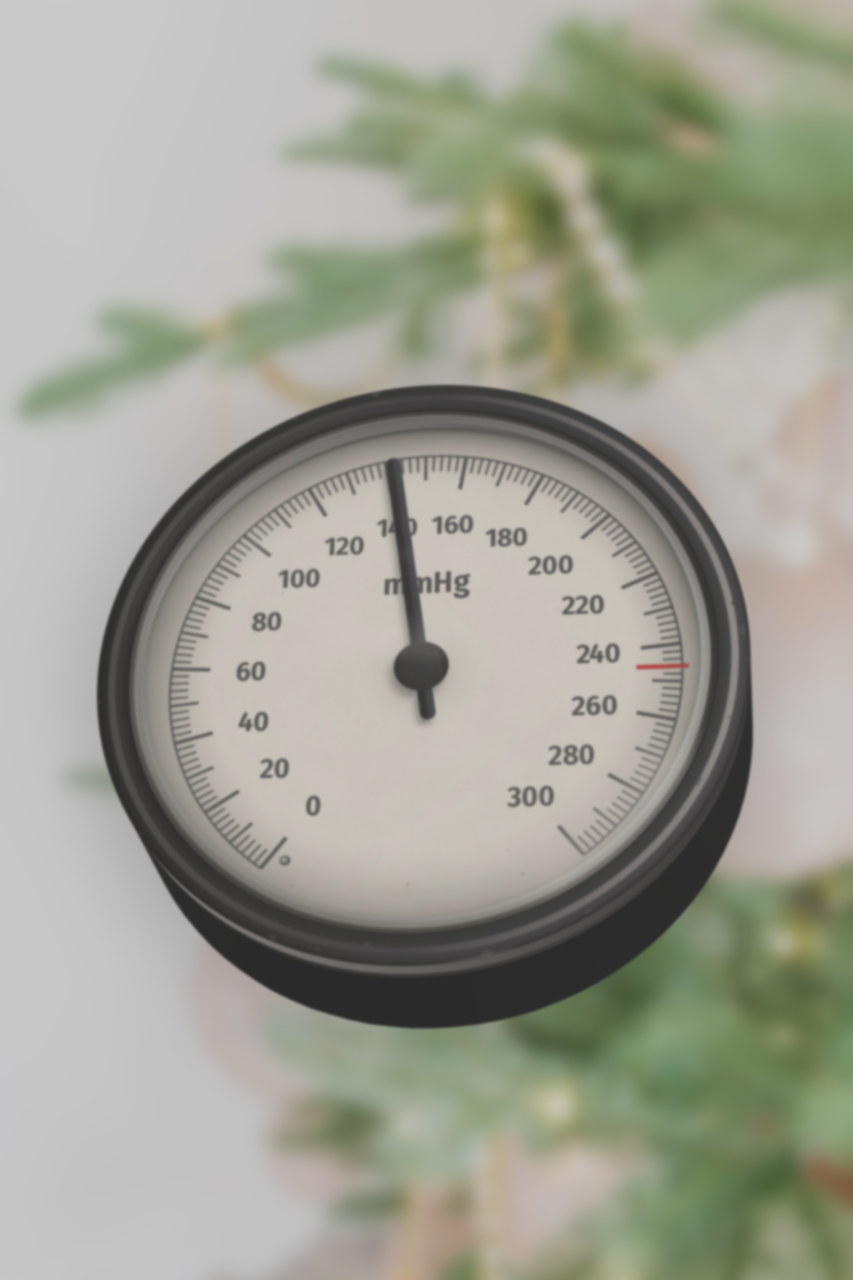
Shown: 142 mmHg
